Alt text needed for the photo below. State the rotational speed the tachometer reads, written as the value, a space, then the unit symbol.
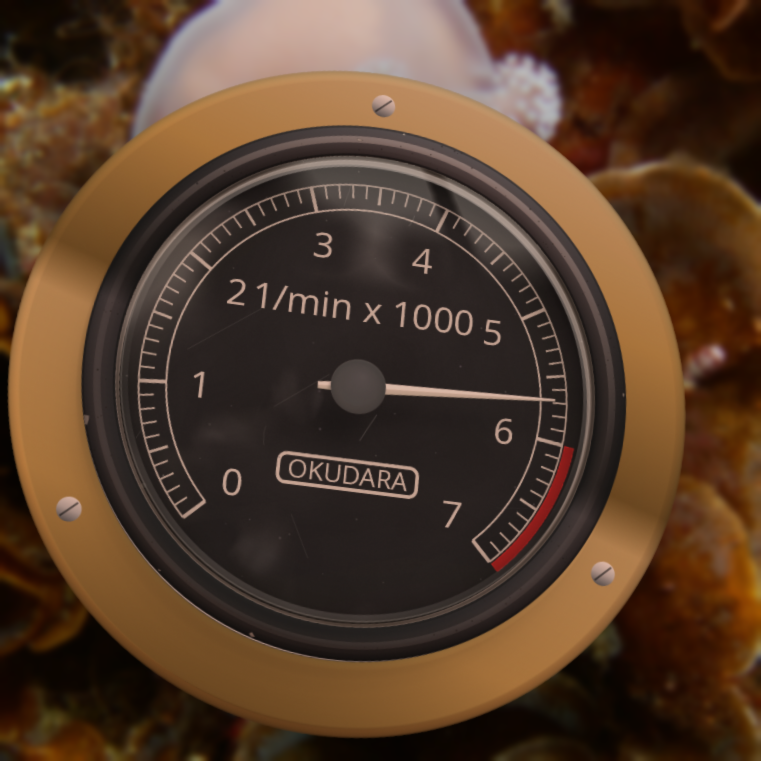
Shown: 5700 rpm
